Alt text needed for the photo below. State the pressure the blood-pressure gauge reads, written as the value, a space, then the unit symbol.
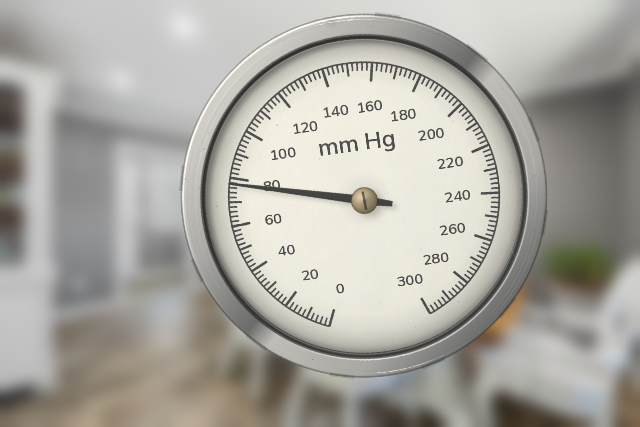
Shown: 78 mmHg
